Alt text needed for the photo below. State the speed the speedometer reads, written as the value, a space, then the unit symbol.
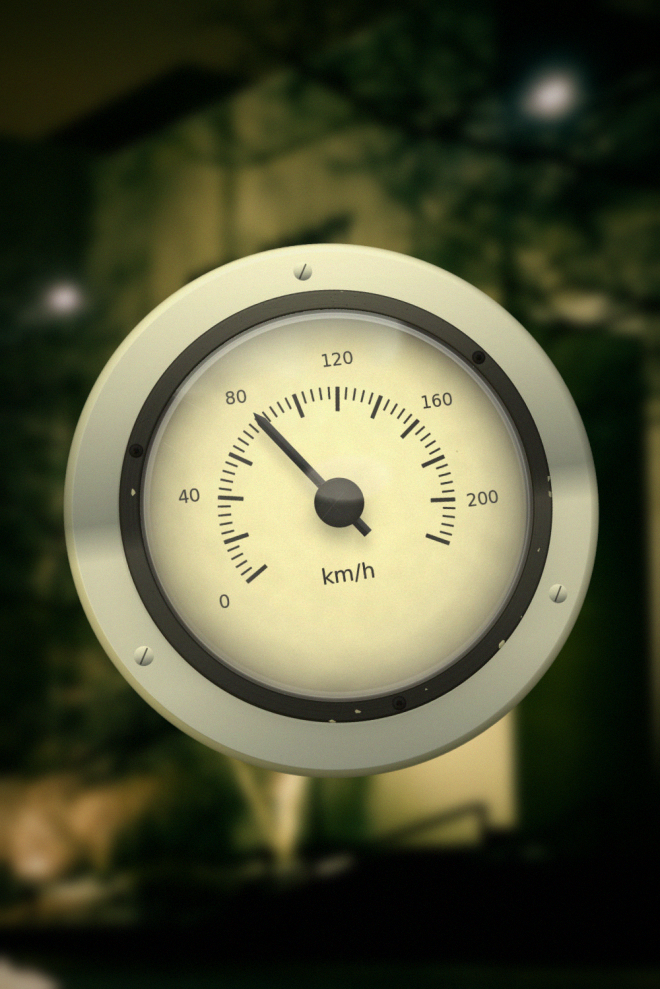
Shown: 80 km/h
